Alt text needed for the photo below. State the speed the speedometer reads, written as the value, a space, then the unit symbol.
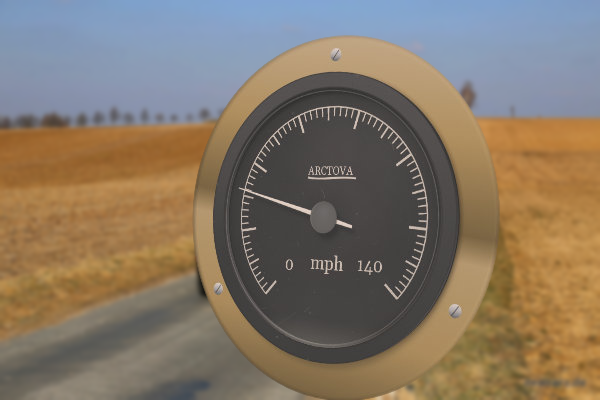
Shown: 32 mph
